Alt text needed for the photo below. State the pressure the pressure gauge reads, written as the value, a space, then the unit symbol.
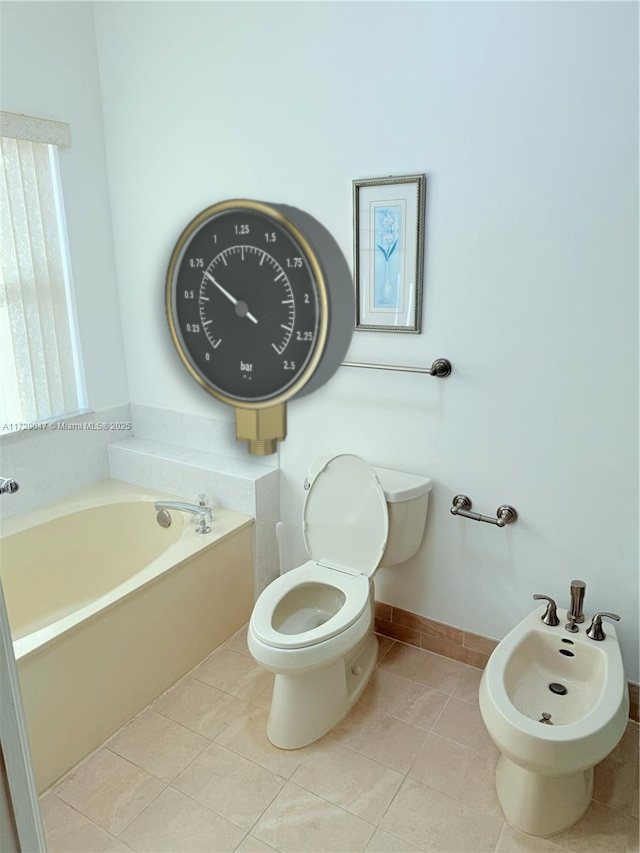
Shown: 0.75 bar
